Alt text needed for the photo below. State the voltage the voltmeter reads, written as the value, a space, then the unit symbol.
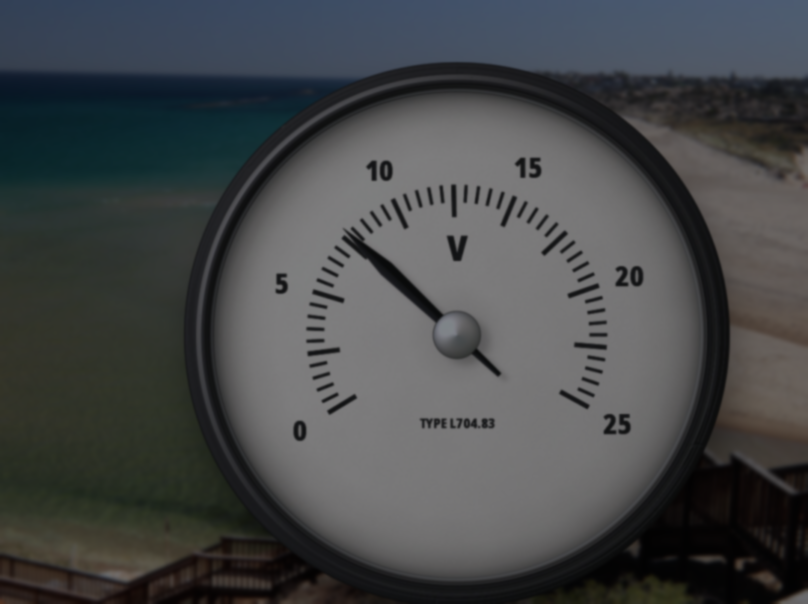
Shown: 7.75 V
